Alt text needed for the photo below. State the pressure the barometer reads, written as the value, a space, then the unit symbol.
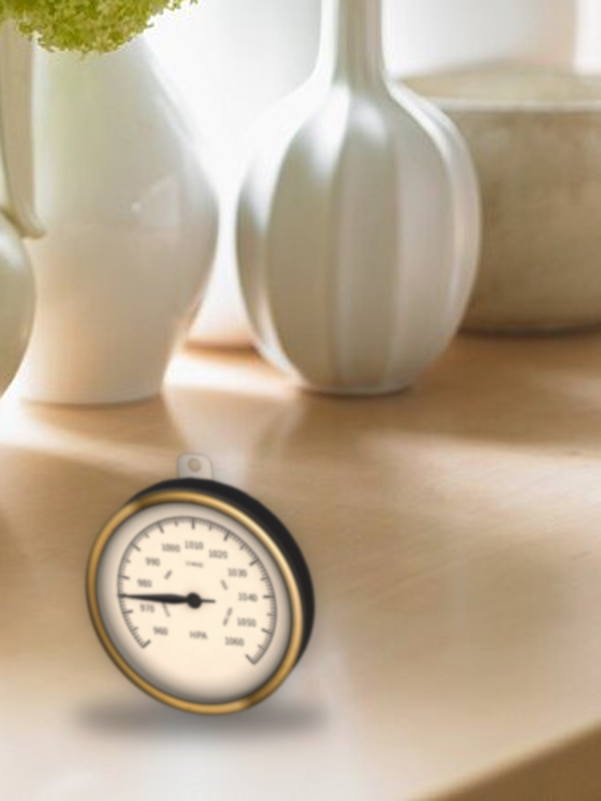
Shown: 975 hPa
